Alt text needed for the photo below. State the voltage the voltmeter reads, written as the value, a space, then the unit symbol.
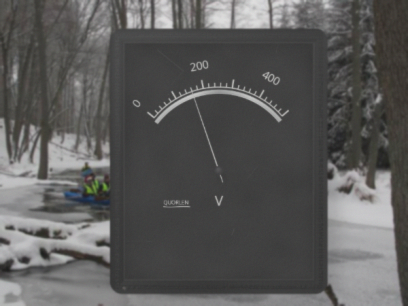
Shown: 160 V
